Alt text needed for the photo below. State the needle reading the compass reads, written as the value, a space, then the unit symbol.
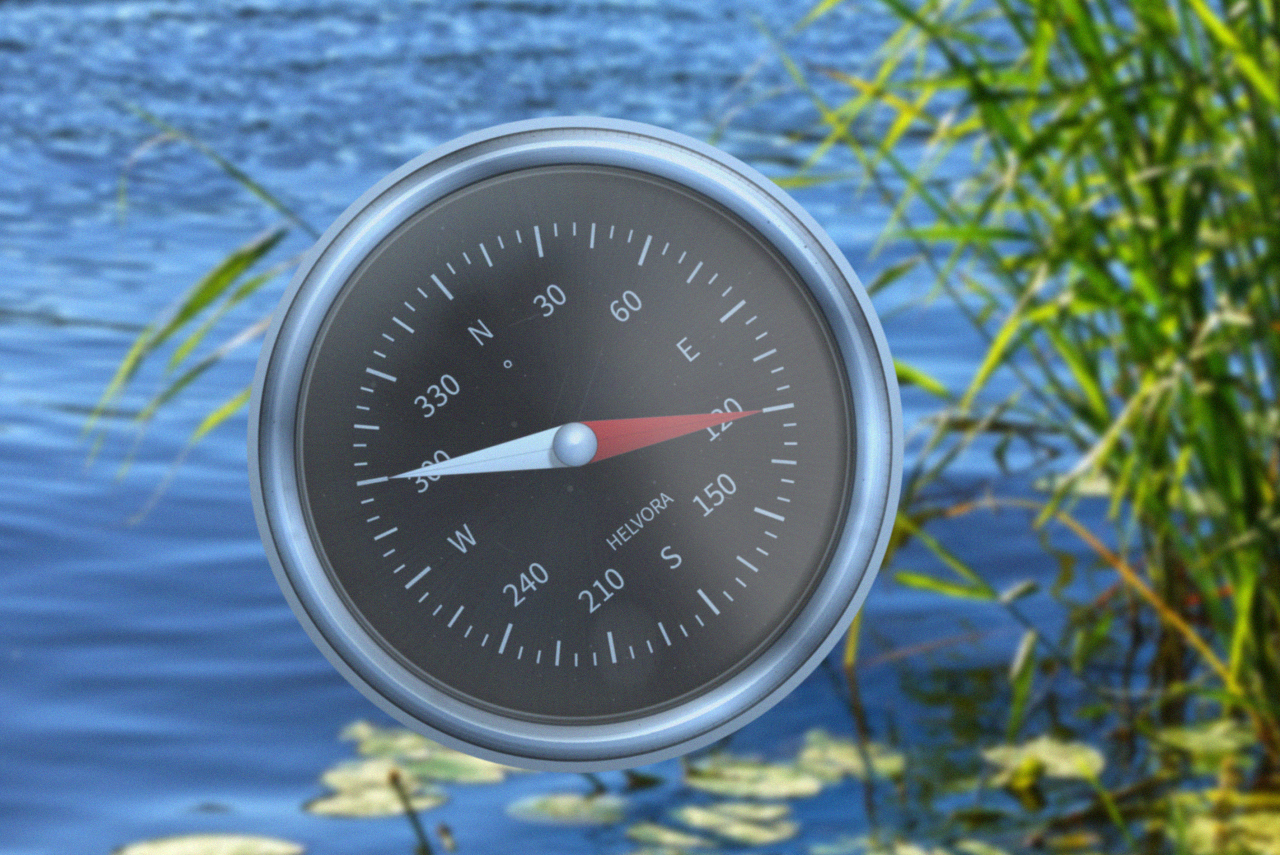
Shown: 120 °
